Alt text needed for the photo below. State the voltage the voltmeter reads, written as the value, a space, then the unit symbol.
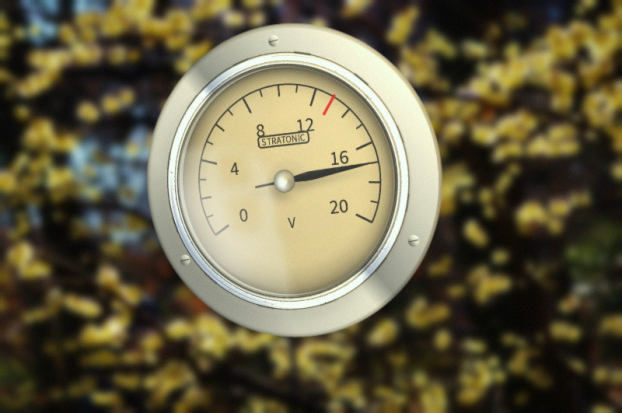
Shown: 17 V
